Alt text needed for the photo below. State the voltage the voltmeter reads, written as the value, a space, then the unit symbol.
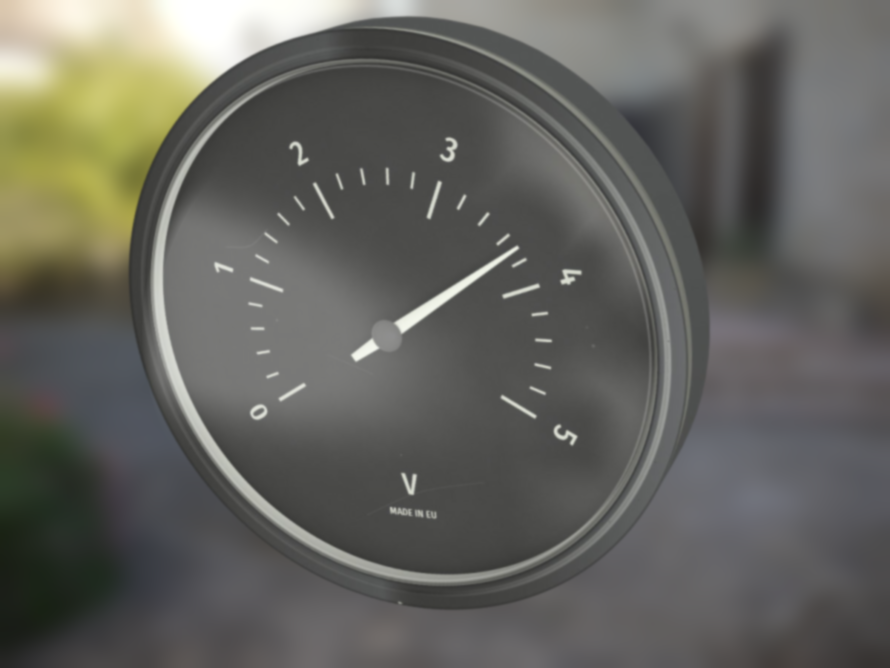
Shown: 3.7 V
